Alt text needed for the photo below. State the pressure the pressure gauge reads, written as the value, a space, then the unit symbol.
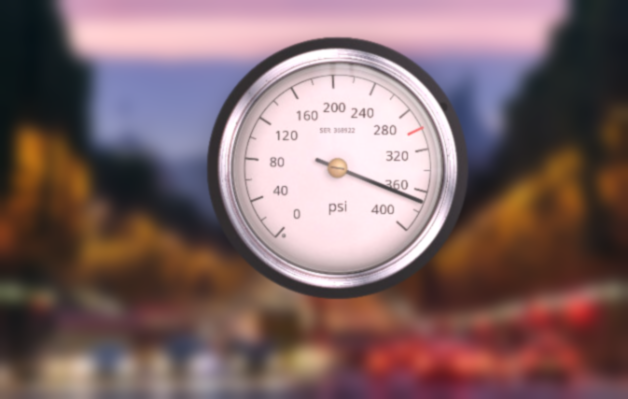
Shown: 370 psi
